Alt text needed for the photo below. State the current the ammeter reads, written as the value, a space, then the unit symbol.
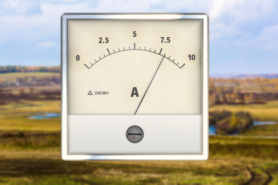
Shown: 8 A
